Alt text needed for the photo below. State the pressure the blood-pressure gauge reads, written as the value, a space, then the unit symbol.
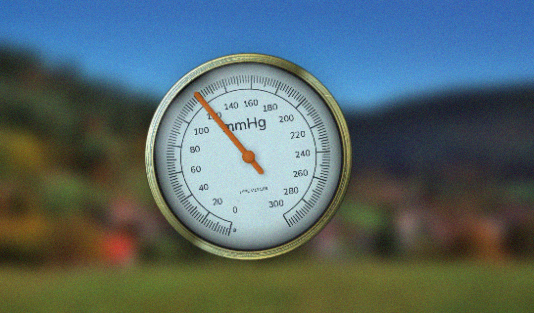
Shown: 120 mmHg
